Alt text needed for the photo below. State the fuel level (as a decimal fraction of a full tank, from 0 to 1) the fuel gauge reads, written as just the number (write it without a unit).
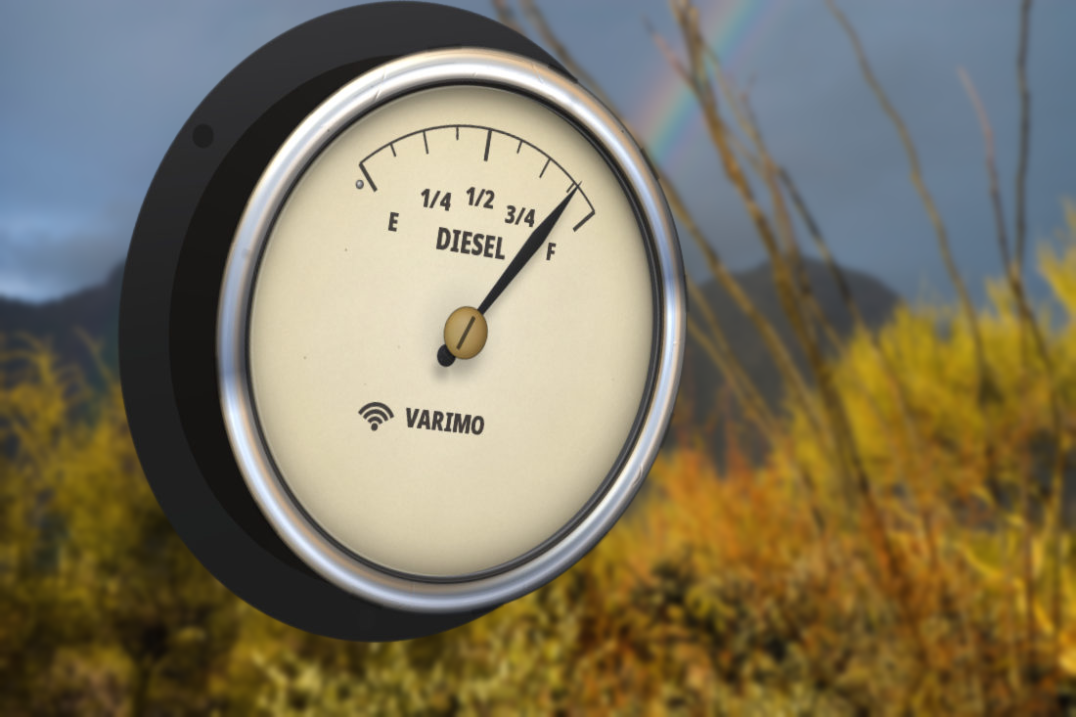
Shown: 0.875
